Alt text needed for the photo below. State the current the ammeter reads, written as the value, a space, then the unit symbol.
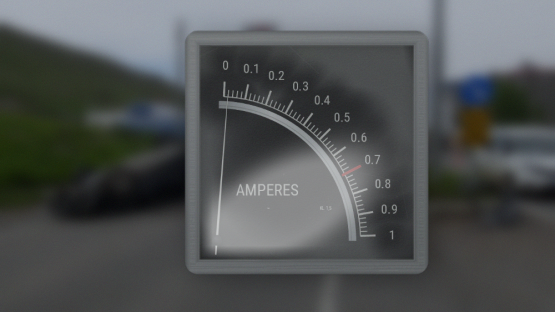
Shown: 0.02 A
